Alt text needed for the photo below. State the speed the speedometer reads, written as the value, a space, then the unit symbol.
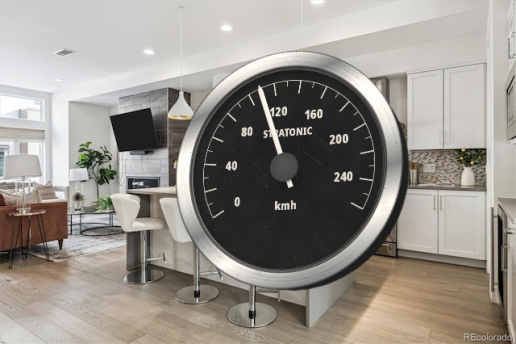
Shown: 110 km/h
